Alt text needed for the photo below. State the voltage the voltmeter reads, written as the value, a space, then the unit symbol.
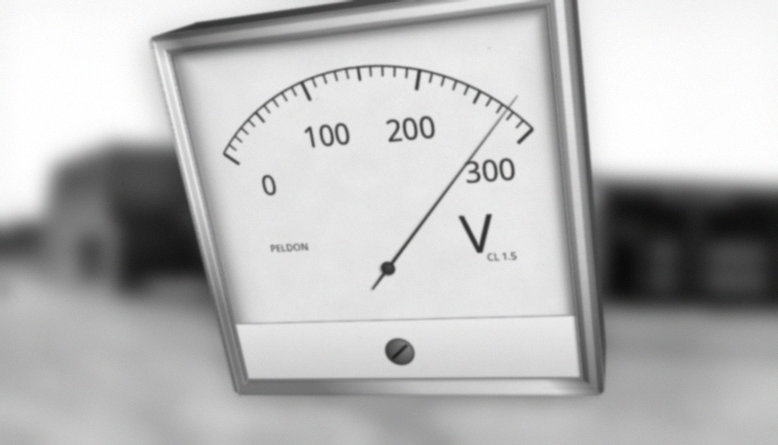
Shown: 275 V
